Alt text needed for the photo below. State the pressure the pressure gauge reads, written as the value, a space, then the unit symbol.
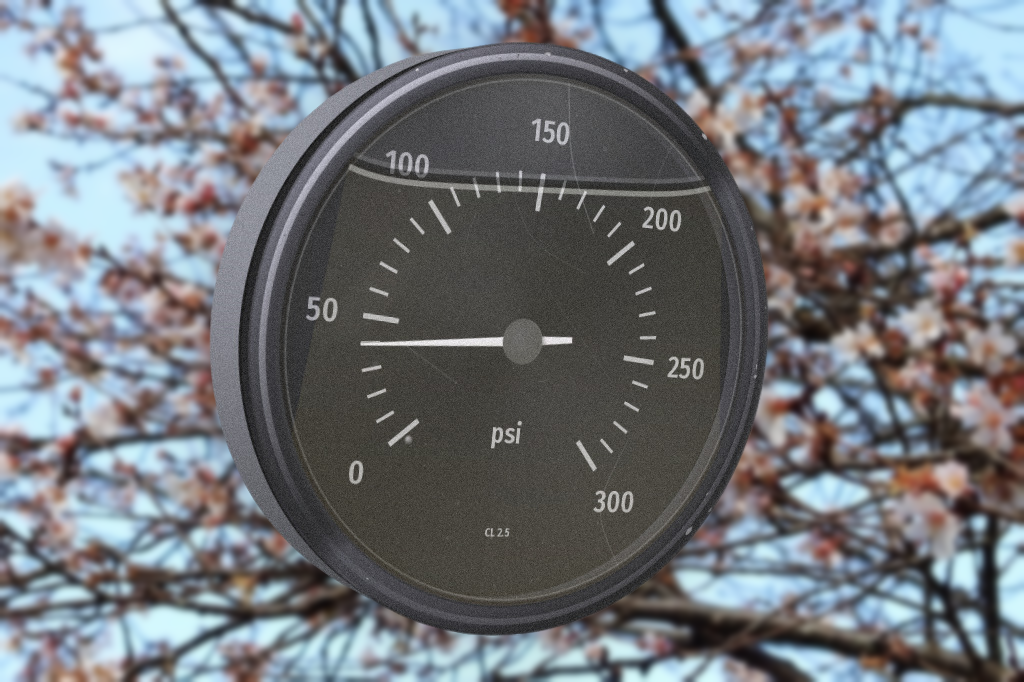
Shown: 40 psi
